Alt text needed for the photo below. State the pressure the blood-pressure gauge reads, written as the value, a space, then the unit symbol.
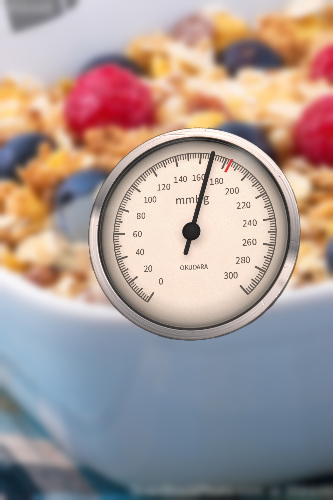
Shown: 170 mmHg
